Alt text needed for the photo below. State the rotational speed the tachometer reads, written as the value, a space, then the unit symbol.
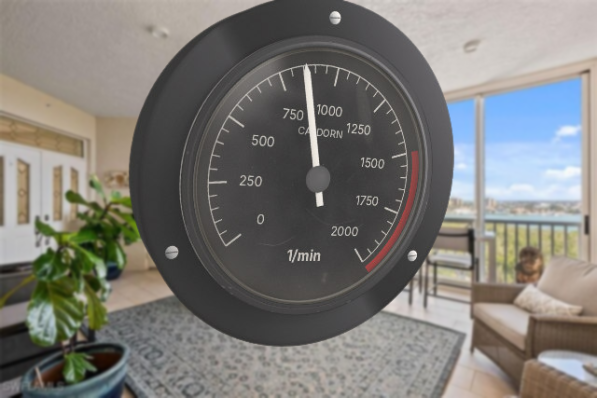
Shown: 850 rpm
